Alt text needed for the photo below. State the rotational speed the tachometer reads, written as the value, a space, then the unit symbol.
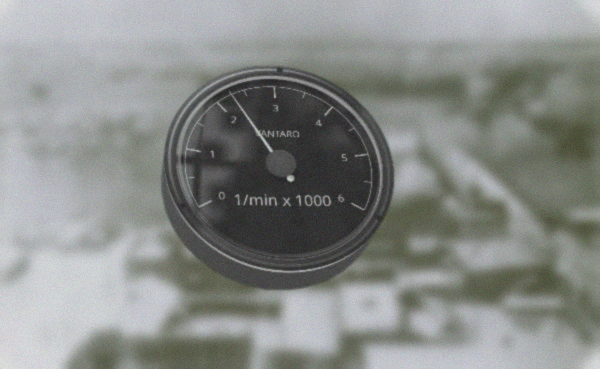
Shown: 2250 rpm
